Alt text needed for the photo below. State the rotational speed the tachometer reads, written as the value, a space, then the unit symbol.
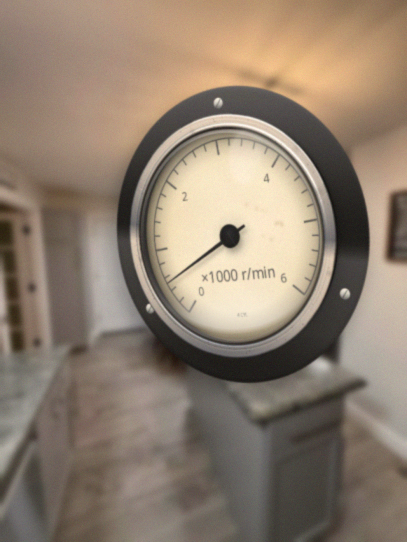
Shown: 500 rpm
